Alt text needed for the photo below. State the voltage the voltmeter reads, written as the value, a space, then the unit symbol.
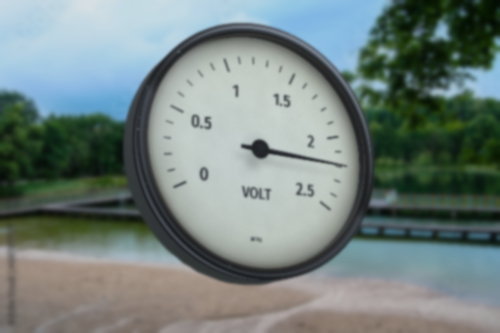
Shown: 2.2 V
